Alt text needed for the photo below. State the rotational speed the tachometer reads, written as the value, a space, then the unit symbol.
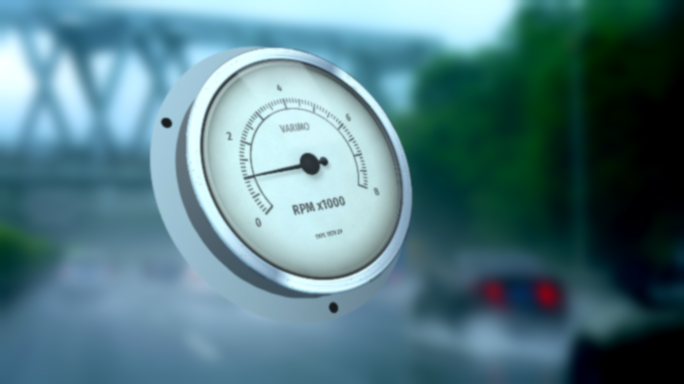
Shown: 1000 rpm
